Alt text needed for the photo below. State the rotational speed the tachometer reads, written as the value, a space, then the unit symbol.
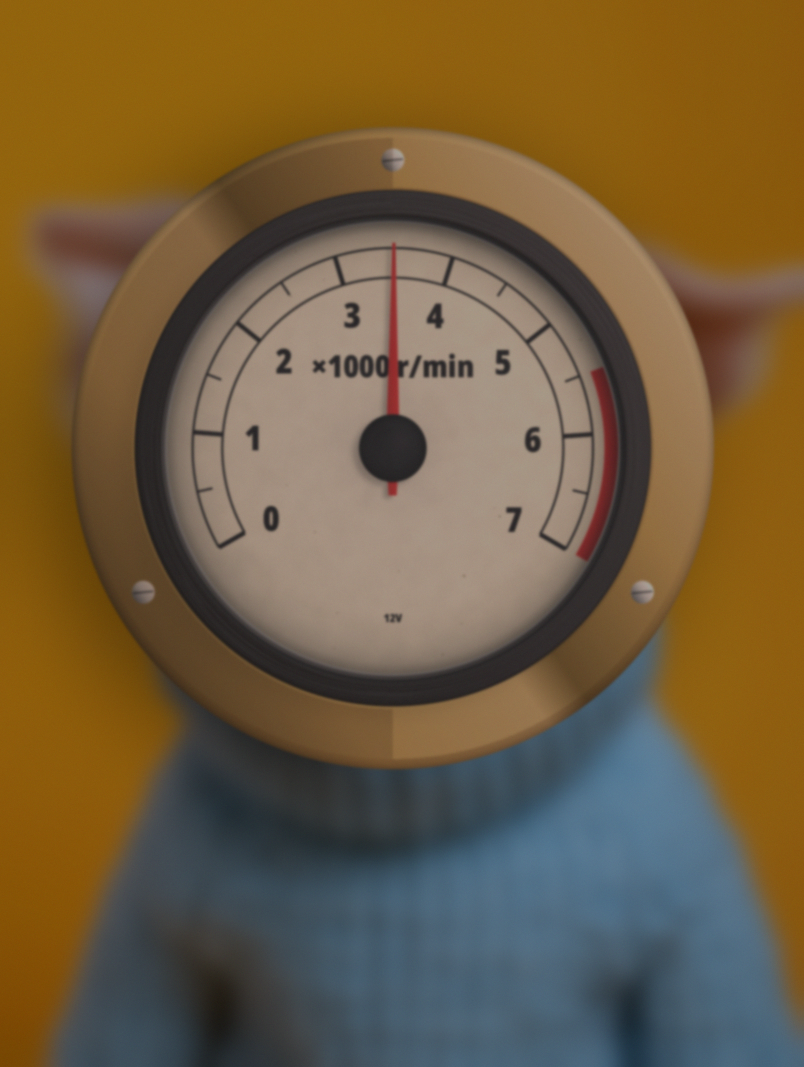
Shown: 3500 rpm
